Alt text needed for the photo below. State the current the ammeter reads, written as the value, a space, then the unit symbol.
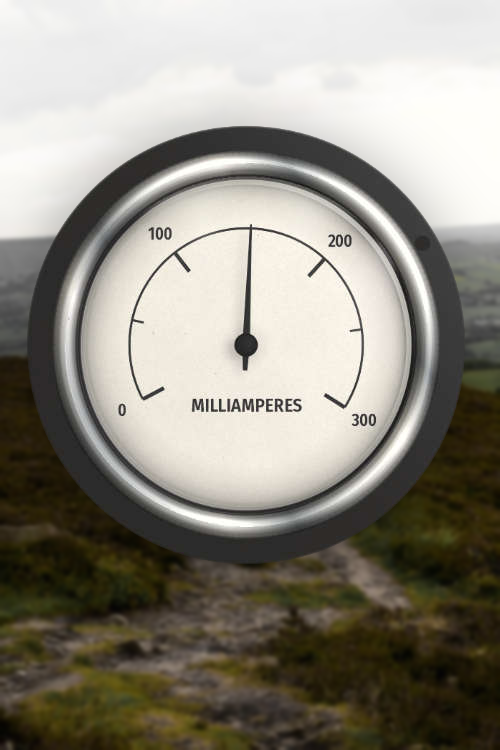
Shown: 150 mA
